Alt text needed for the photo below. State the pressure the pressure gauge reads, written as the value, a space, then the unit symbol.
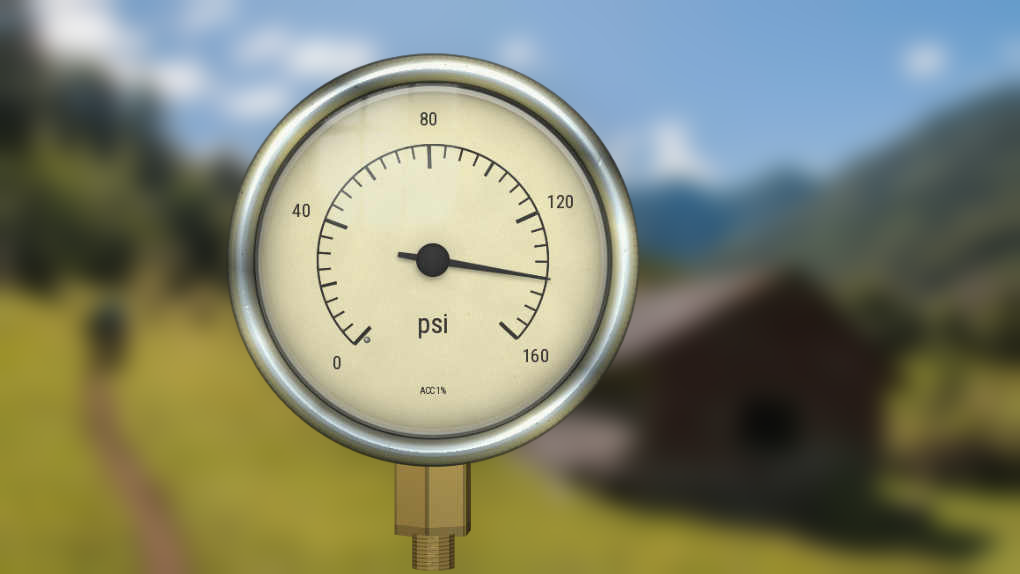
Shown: 140 psi
